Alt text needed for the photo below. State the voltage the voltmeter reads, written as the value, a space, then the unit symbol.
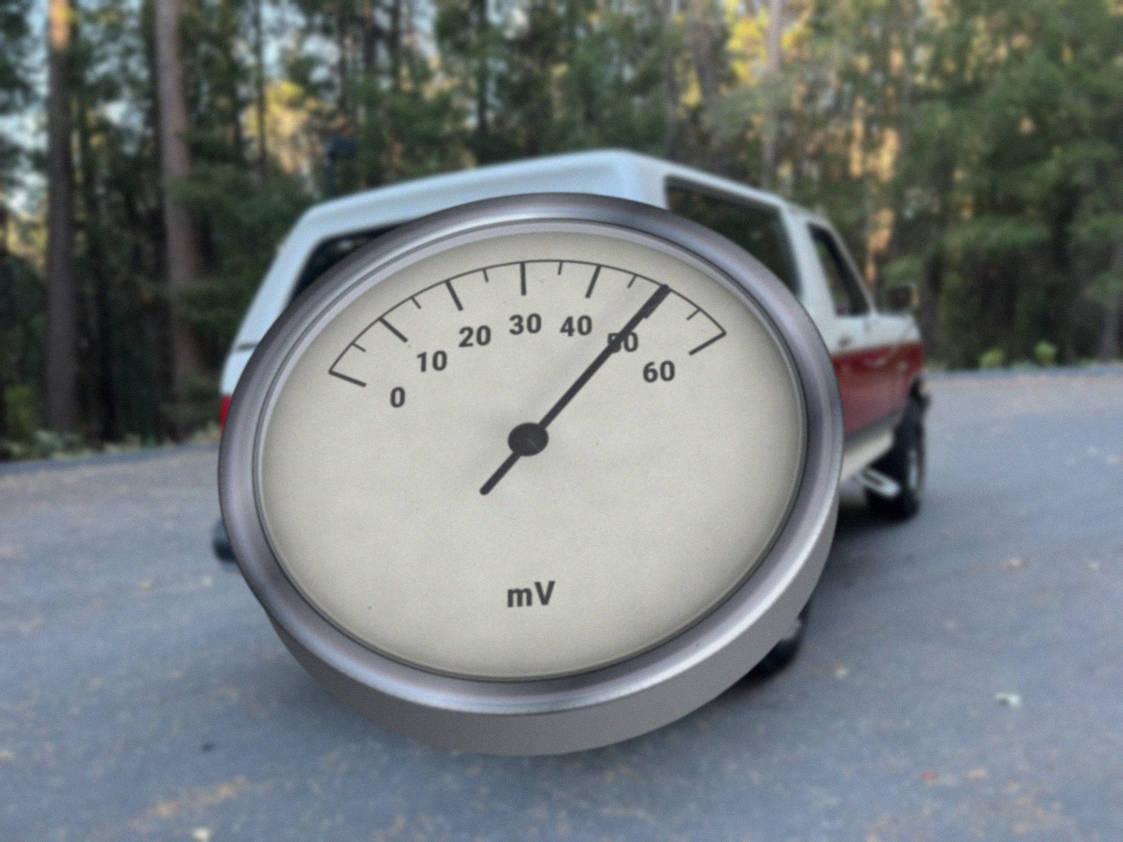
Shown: 50 mV
